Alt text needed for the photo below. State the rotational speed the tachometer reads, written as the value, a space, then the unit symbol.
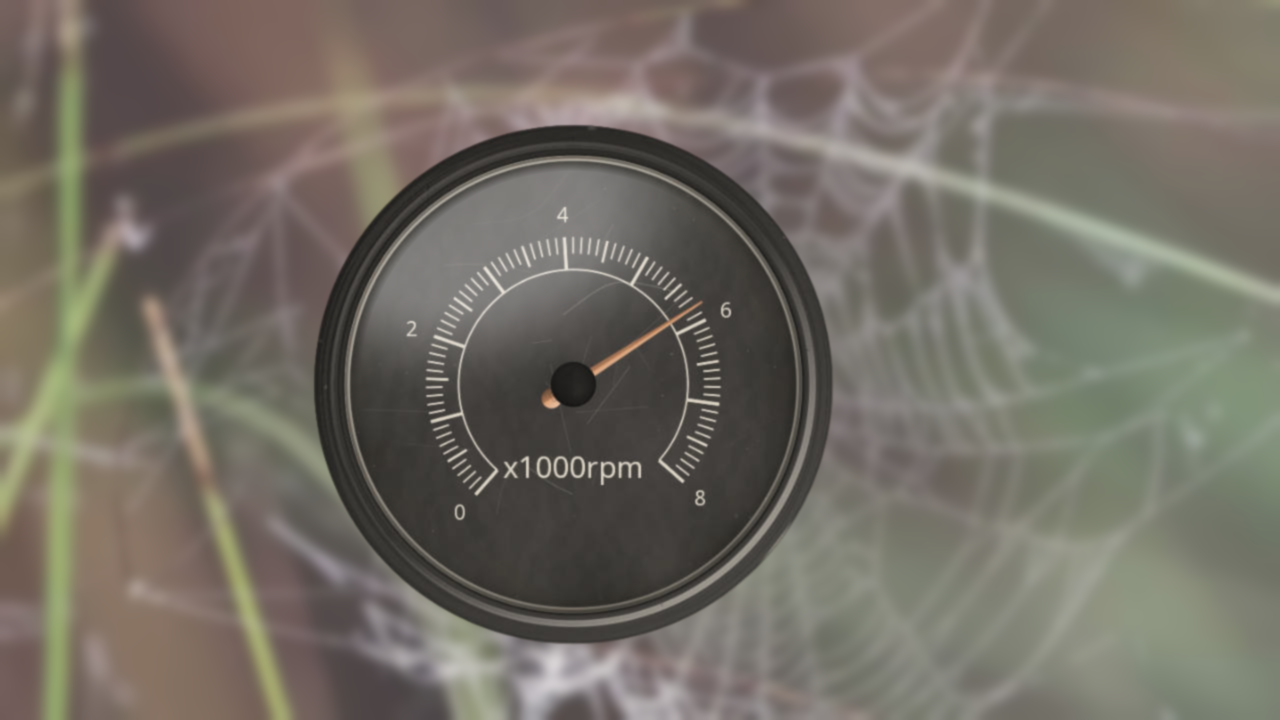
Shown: 5800 rpm
